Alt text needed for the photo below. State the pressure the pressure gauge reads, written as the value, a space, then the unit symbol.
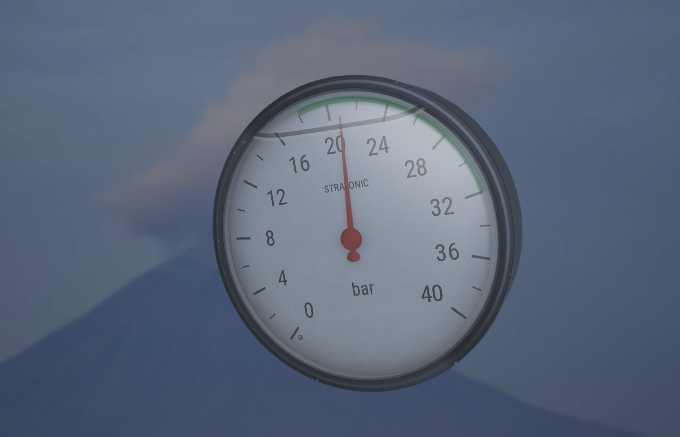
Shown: 21 bar
